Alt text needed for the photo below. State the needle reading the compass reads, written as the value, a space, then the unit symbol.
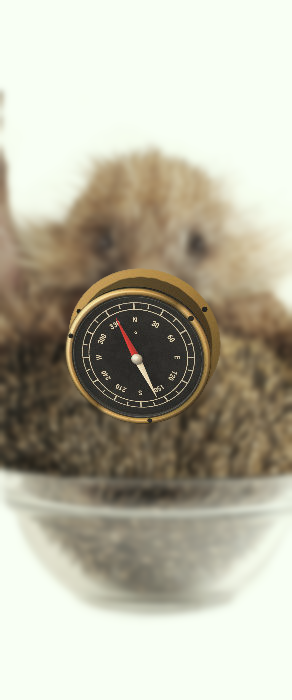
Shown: 337.5 °
